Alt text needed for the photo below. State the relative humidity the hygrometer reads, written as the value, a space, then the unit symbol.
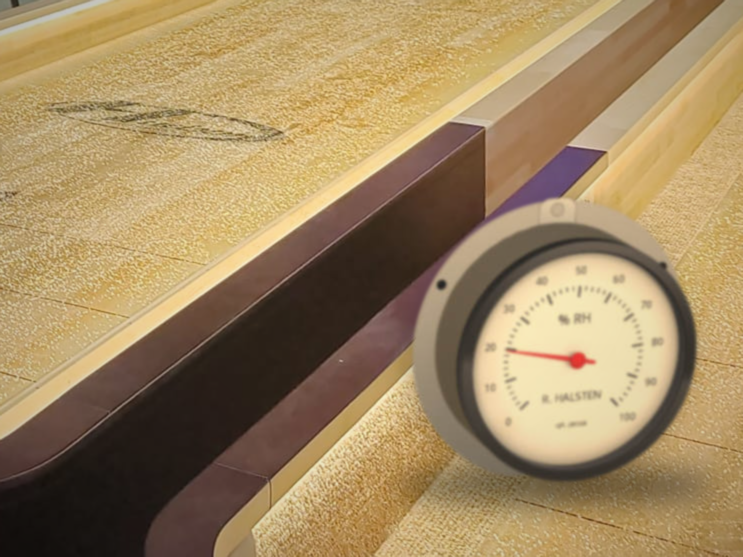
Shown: 20 %
